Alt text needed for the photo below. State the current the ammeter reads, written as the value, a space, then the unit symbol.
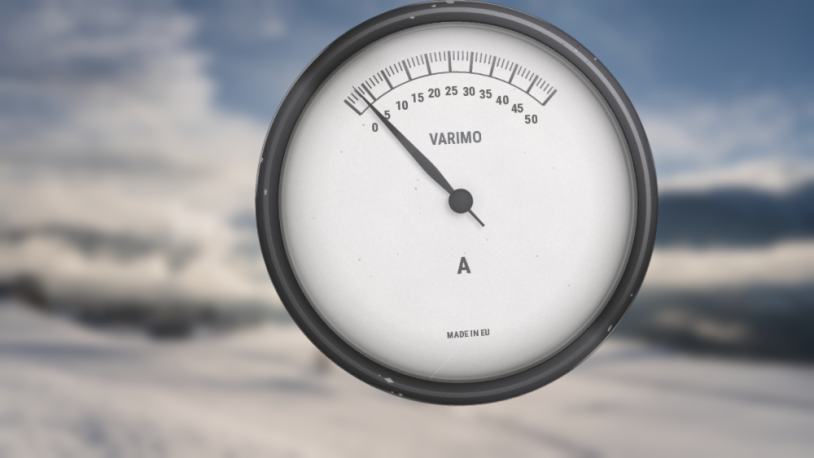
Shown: 3 A
